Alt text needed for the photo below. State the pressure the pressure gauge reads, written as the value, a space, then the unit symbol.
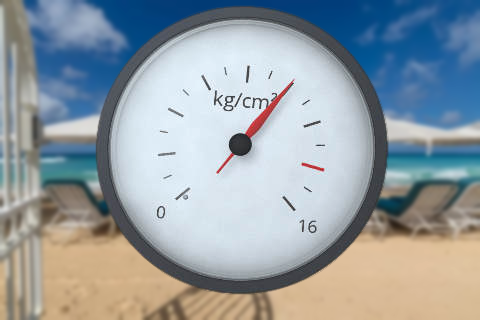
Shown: 10 kg/cm²
